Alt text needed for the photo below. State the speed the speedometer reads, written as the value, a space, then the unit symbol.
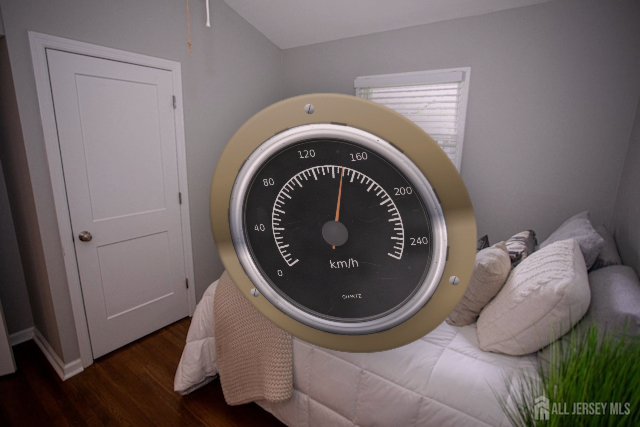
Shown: 150 km/h
